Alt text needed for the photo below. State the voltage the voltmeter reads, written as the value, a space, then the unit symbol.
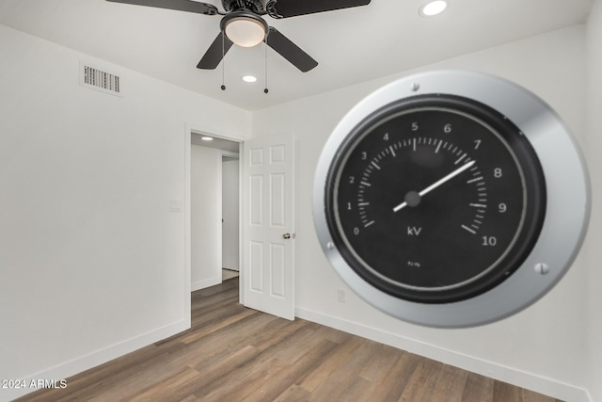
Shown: 7.4 kV
